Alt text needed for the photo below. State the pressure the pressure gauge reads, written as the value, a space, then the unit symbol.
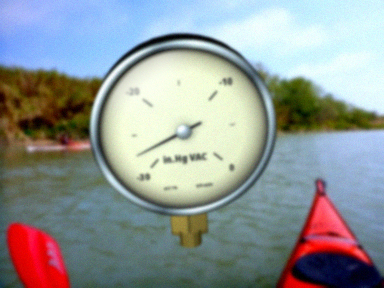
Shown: -27.5 inHg
